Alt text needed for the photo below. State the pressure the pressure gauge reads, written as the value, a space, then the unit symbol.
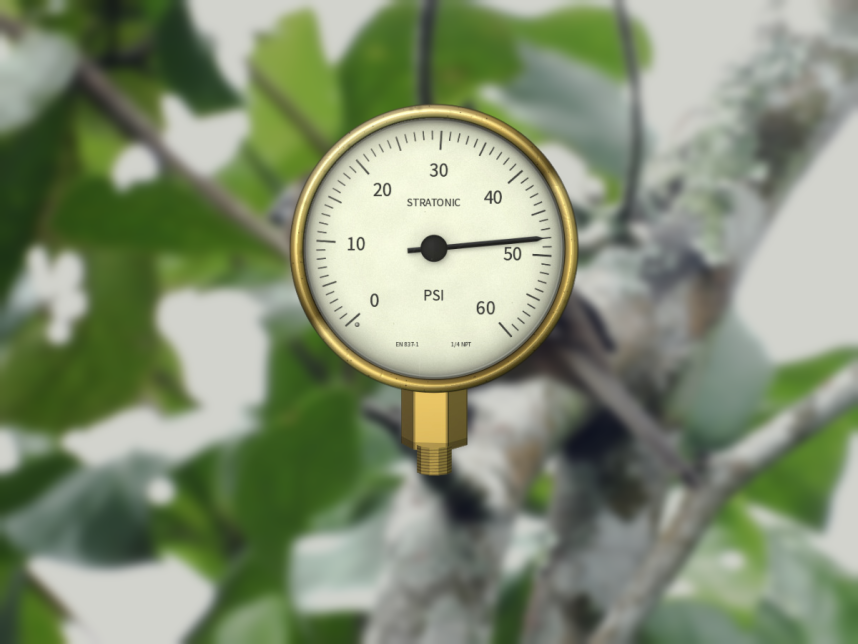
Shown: 48 psi
